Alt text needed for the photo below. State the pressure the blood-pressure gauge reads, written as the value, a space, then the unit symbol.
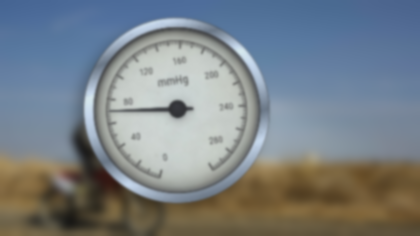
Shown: 70 mmHg
